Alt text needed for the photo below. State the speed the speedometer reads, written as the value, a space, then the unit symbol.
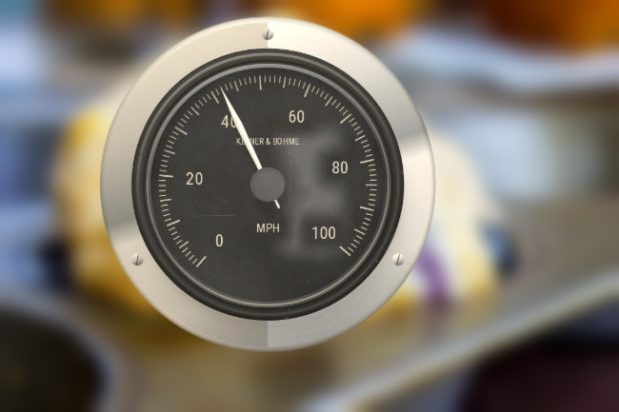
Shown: 42 mph
